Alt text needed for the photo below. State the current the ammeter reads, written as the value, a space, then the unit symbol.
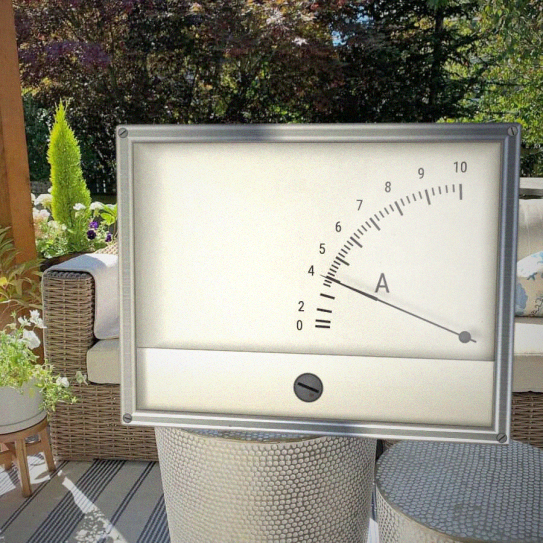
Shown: 4 A
